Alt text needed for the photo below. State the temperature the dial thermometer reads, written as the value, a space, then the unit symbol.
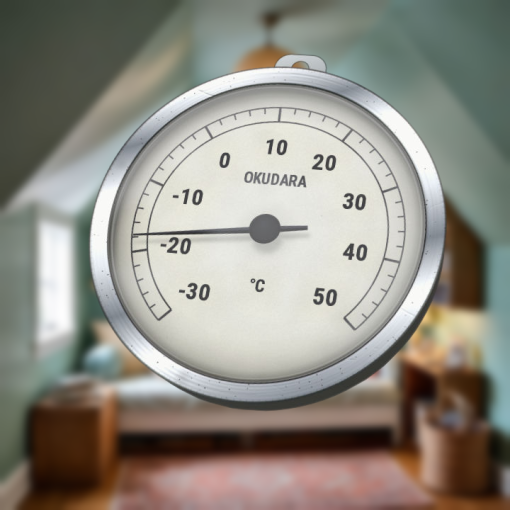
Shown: -18 °C
